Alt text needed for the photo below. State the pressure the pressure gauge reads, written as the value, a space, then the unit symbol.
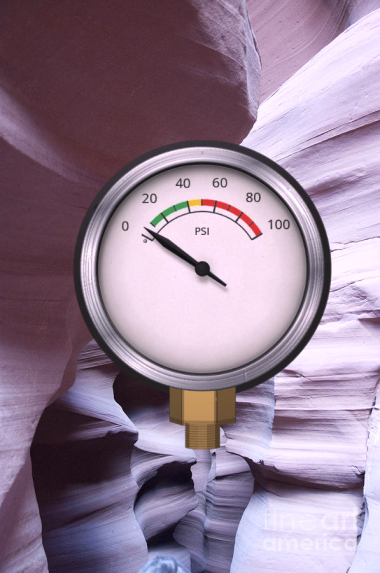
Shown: 5 psi
